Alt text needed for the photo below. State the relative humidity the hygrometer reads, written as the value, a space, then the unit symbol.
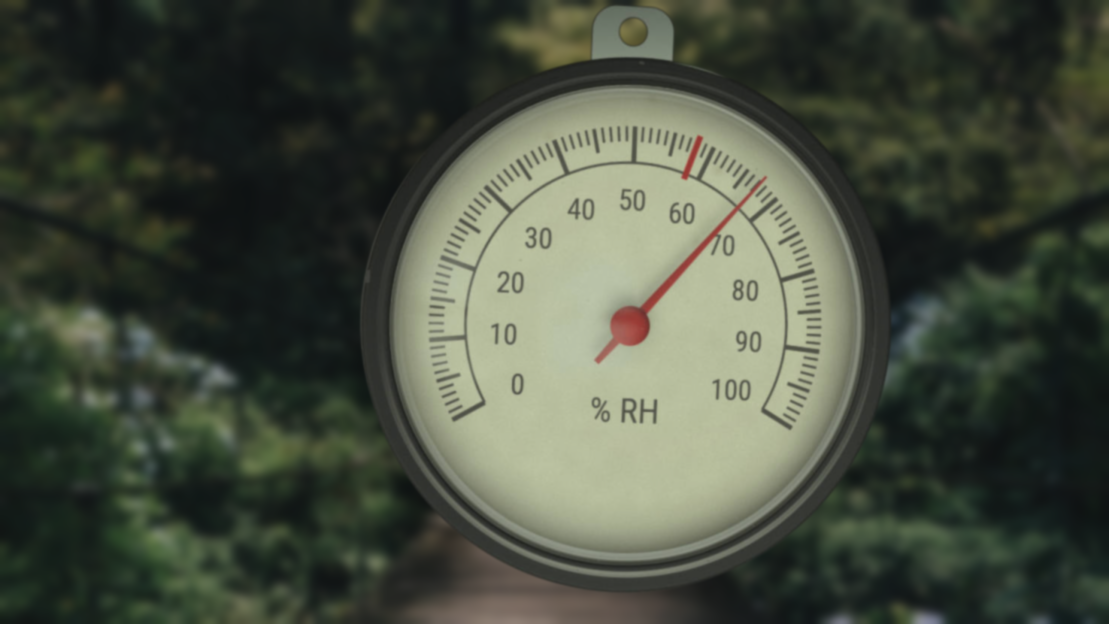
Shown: 67 %
